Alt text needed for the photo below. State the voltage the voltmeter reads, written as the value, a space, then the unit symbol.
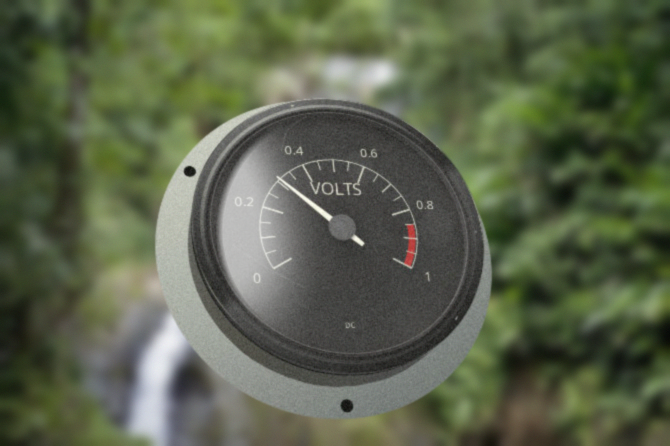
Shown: 0.3 V
